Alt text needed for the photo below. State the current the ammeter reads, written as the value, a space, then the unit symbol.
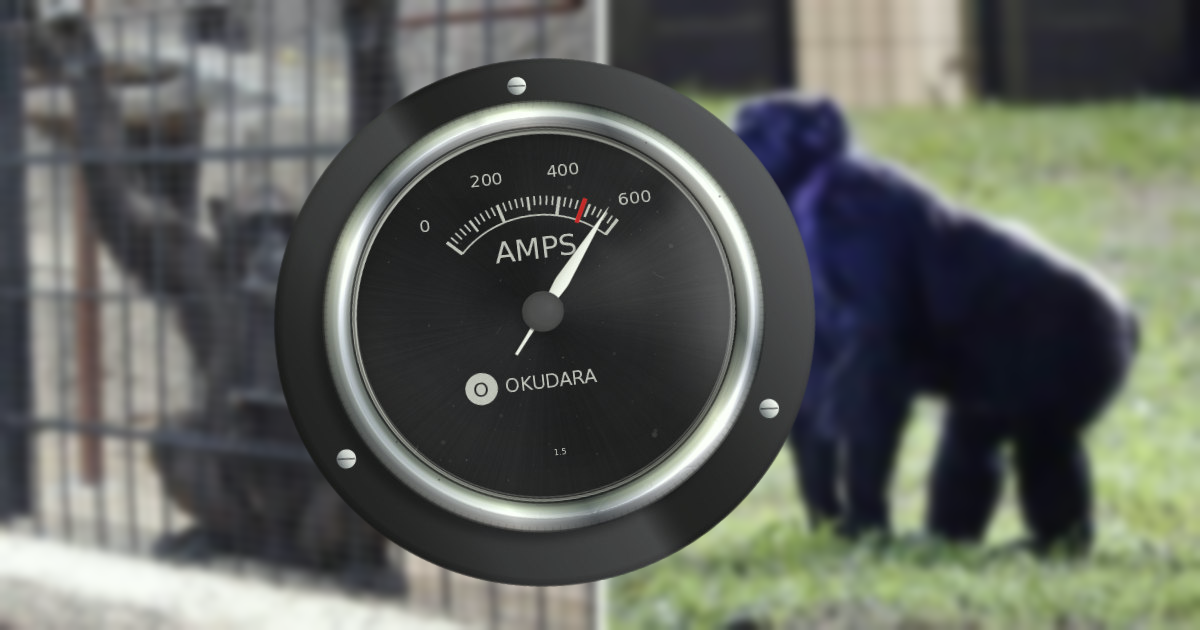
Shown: 560 A
